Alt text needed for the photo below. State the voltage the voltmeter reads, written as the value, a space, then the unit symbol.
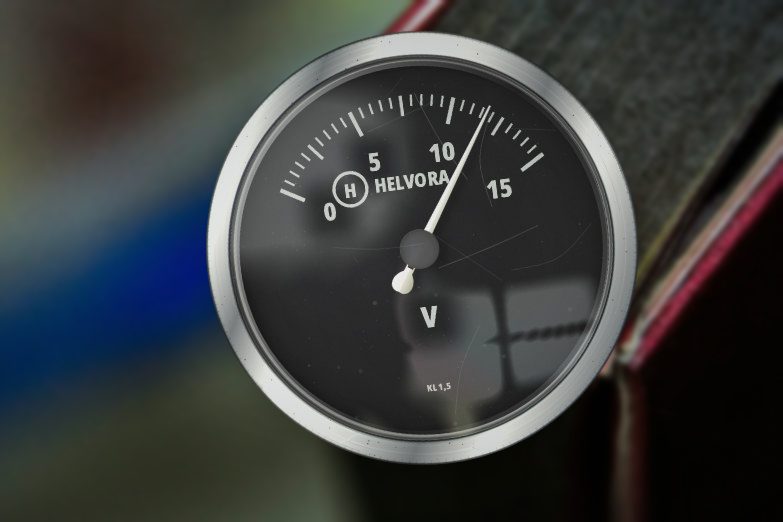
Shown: 11.75 V
